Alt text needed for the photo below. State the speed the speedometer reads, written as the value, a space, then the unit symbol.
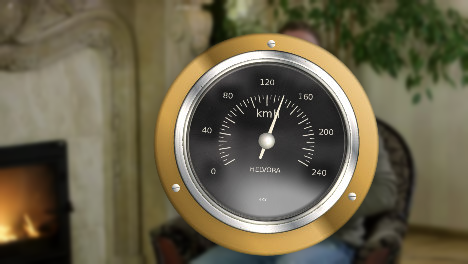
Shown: 140 km/h
